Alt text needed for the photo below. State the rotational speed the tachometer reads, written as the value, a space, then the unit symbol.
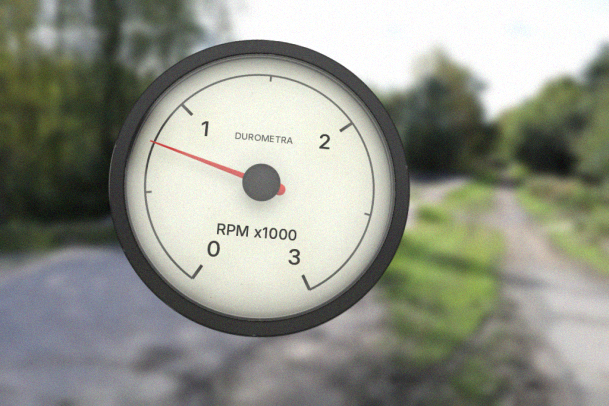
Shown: 750 rpm
